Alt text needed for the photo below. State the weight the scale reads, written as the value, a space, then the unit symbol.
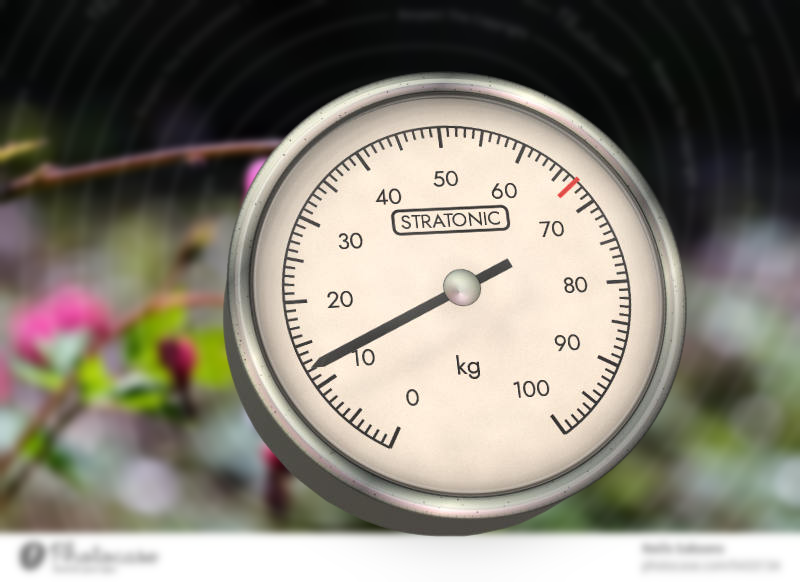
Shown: 12 kg
